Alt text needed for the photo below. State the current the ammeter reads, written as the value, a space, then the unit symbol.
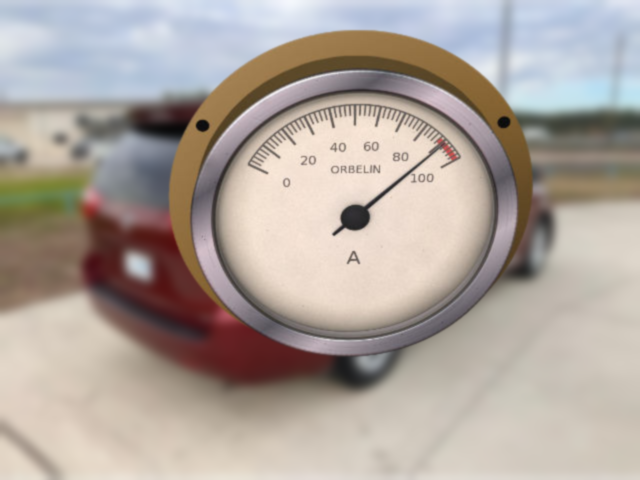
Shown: 90 A
